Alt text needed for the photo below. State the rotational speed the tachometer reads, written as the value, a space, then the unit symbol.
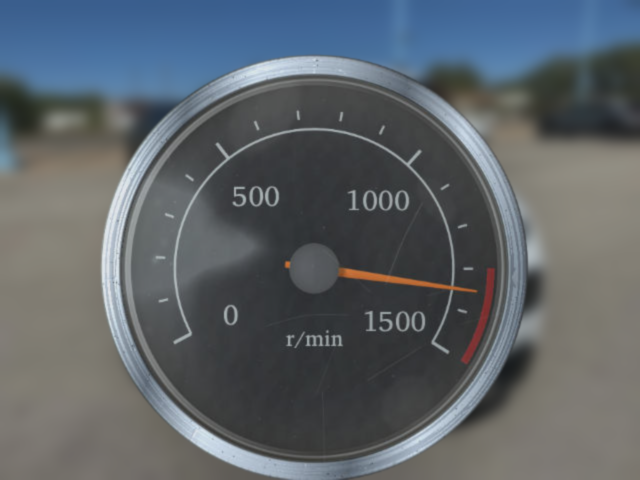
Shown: 1350 rpm
